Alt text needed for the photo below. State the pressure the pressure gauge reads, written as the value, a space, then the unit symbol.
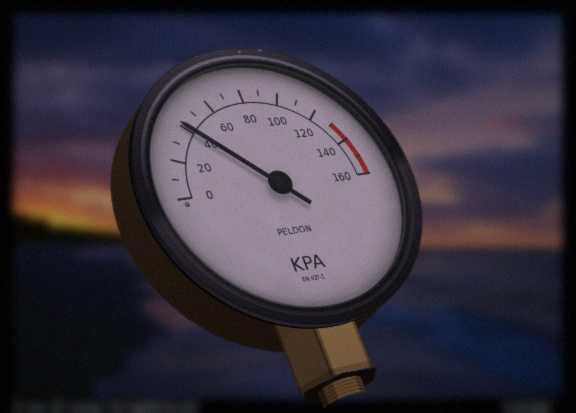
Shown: 40 kPa
